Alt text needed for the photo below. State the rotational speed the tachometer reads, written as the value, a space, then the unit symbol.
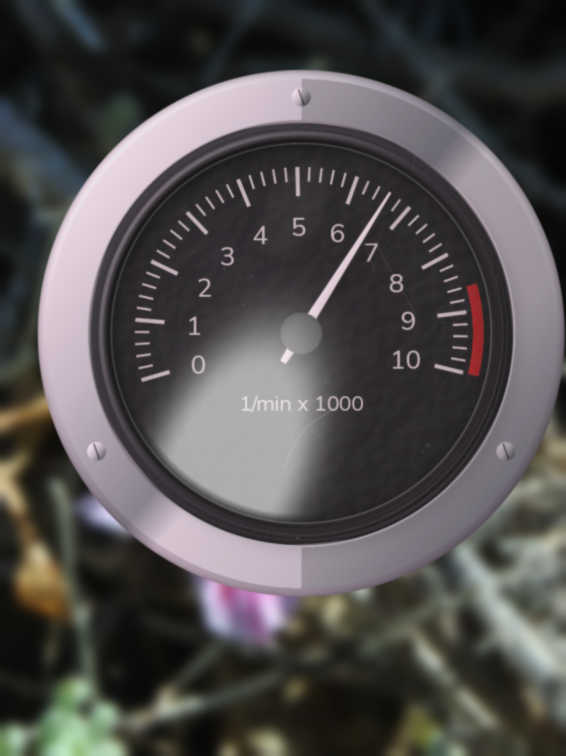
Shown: 6600 rpm
